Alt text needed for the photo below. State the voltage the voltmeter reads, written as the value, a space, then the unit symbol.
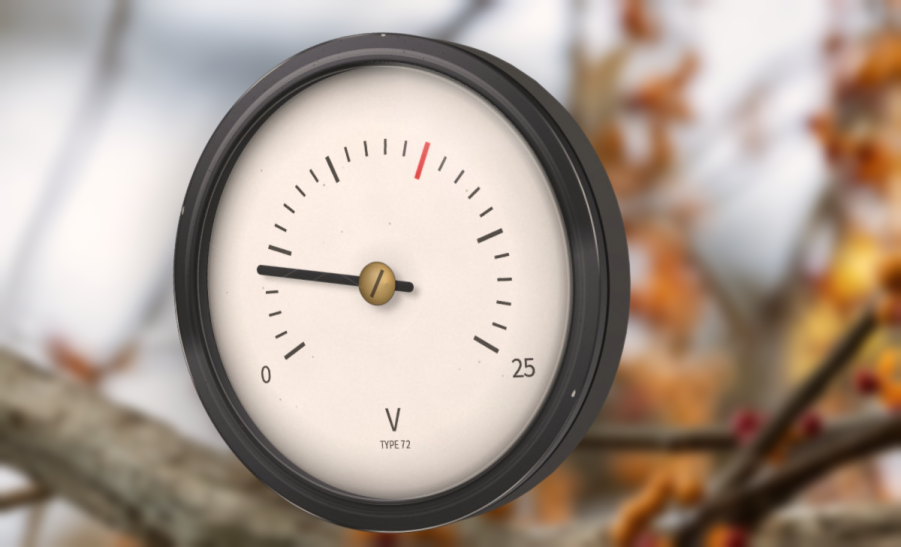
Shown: 4 V
